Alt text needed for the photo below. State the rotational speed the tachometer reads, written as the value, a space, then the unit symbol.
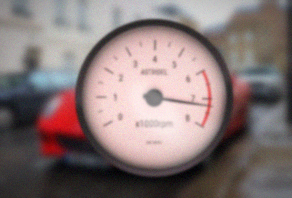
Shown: 7250 rpm
